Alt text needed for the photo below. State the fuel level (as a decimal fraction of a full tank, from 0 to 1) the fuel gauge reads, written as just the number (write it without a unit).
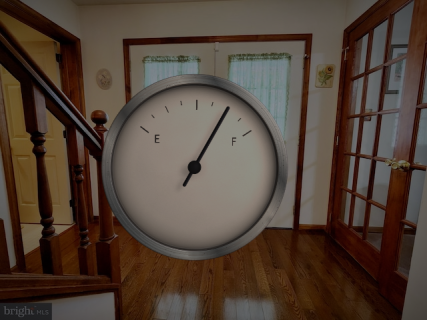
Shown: 0.75
